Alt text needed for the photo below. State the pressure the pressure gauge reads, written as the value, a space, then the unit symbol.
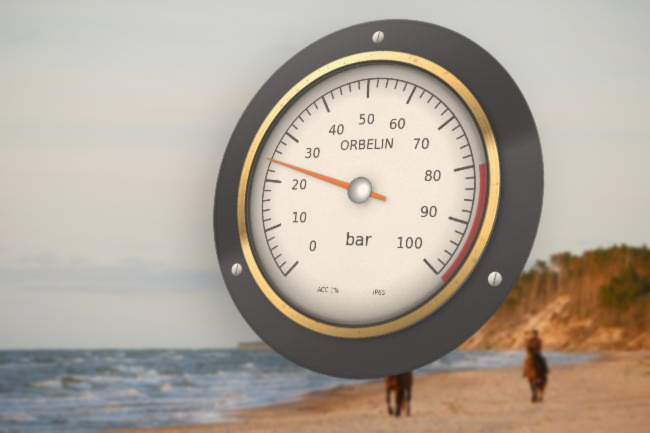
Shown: 24 bar
